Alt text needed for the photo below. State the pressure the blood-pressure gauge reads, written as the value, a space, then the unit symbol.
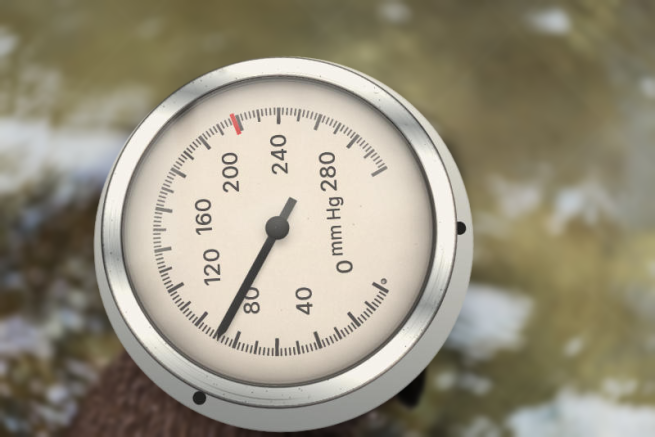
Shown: 88 mmHg
